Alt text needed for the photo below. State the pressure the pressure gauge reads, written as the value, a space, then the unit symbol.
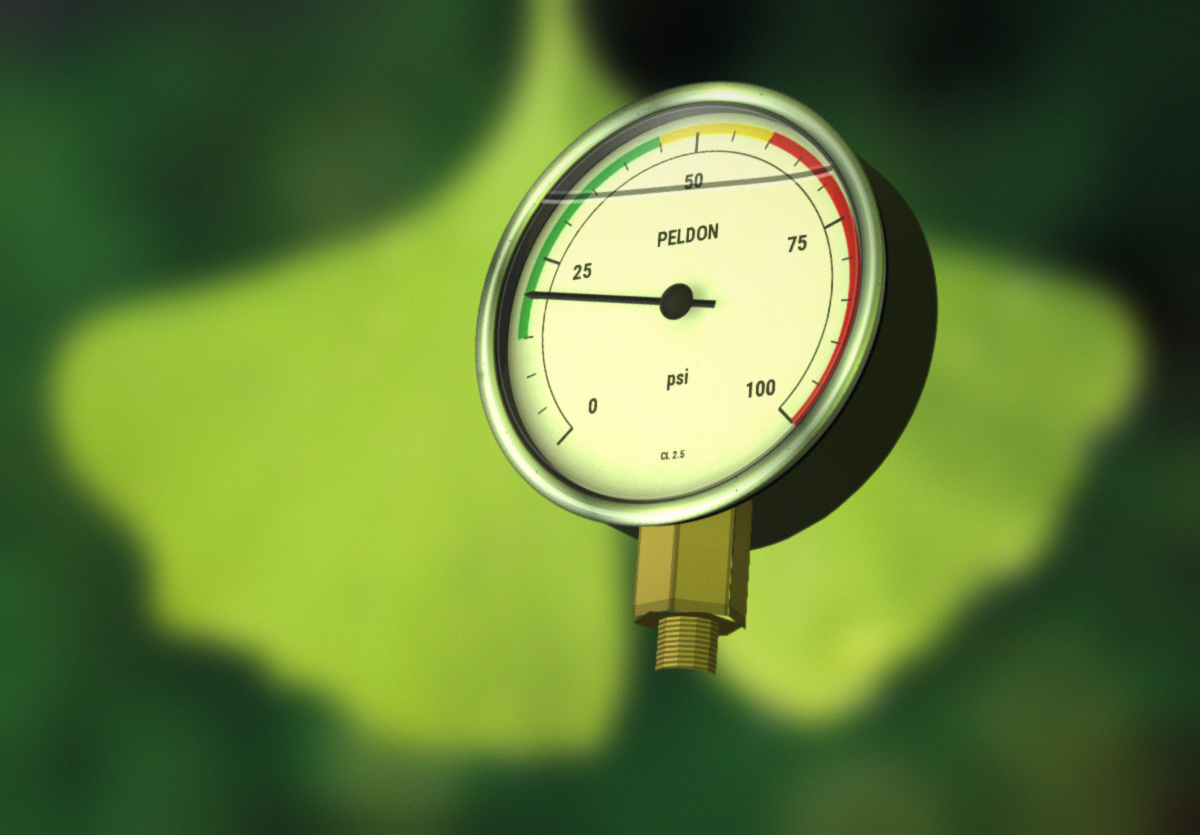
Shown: 20 psi
